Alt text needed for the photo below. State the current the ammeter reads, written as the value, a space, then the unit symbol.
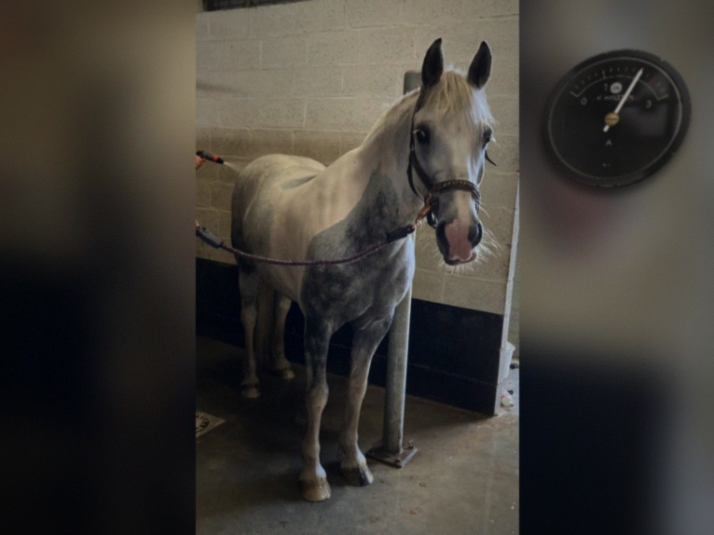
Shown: 2 A
